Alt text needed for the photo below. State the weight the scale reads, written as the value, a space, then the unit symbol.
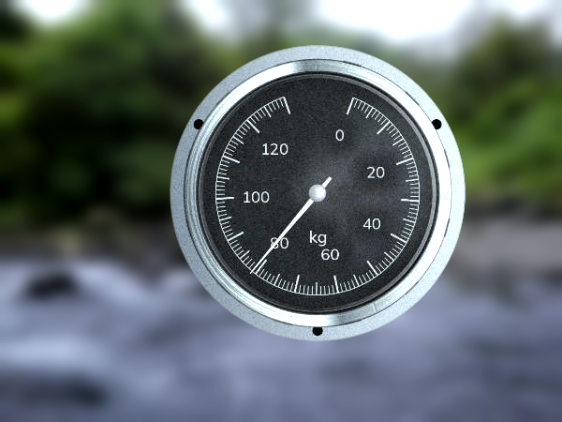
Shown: 81 kg
